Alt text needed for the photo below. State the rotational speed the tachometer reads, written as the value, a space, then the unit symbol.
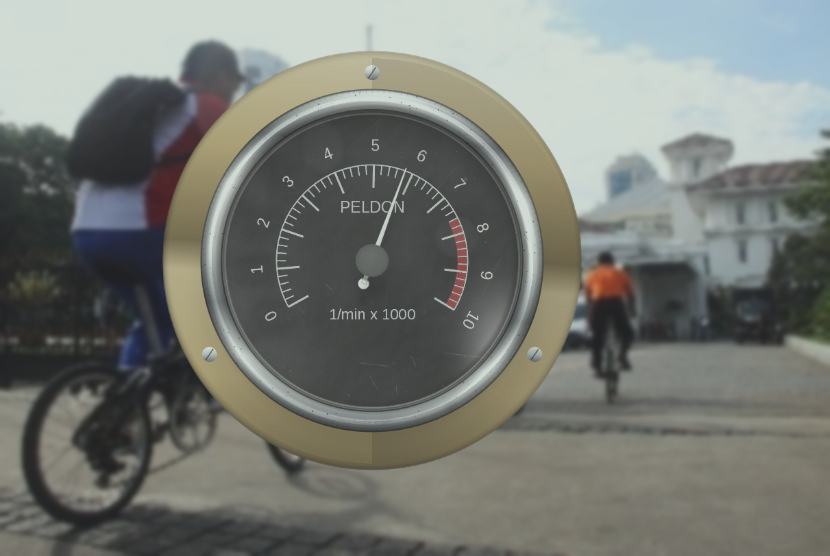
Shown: 5800 rpm
